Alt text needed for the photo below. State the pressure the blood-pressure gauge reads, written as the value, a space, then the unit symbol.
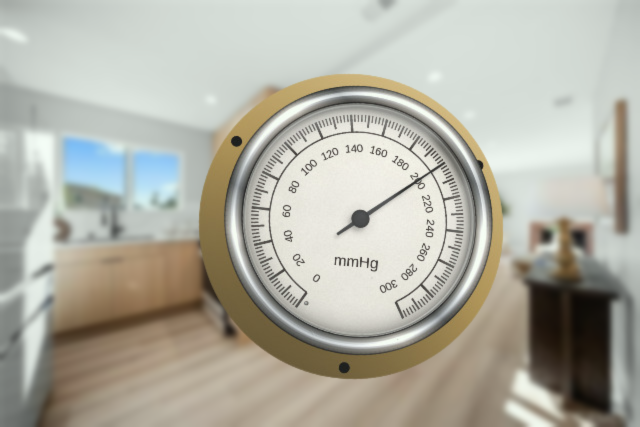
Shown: 200 mmHg
